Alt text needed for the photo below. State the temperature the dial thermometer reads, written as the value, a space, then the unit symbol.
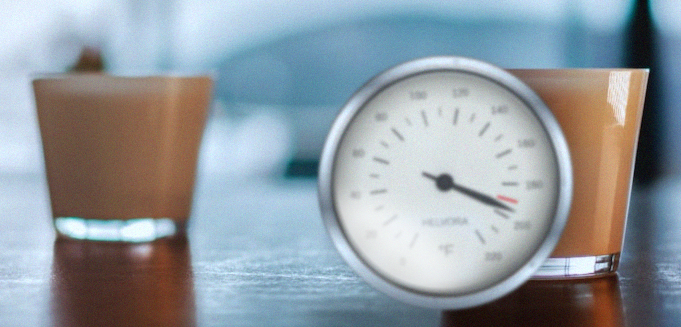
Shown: 195 °F
